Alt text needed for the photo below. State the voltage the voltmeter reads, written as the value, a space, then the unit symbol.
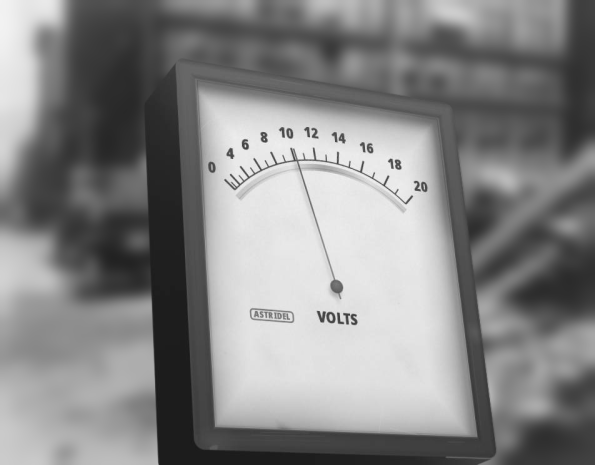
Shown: 10 V
